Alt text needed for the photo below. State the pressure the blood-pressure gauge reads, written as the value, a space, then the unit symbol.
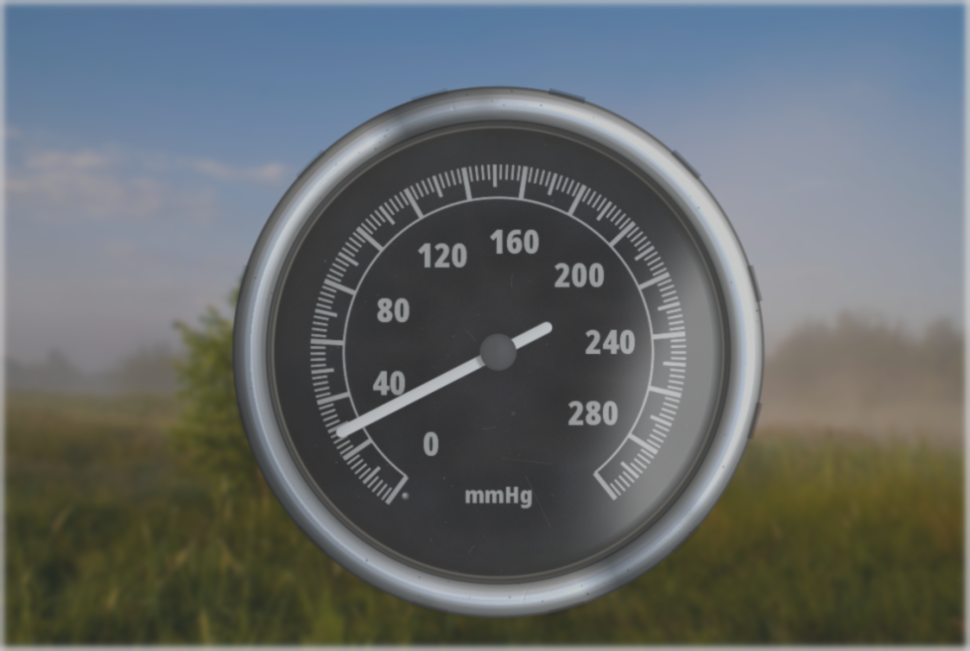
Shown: 28 mmHg
